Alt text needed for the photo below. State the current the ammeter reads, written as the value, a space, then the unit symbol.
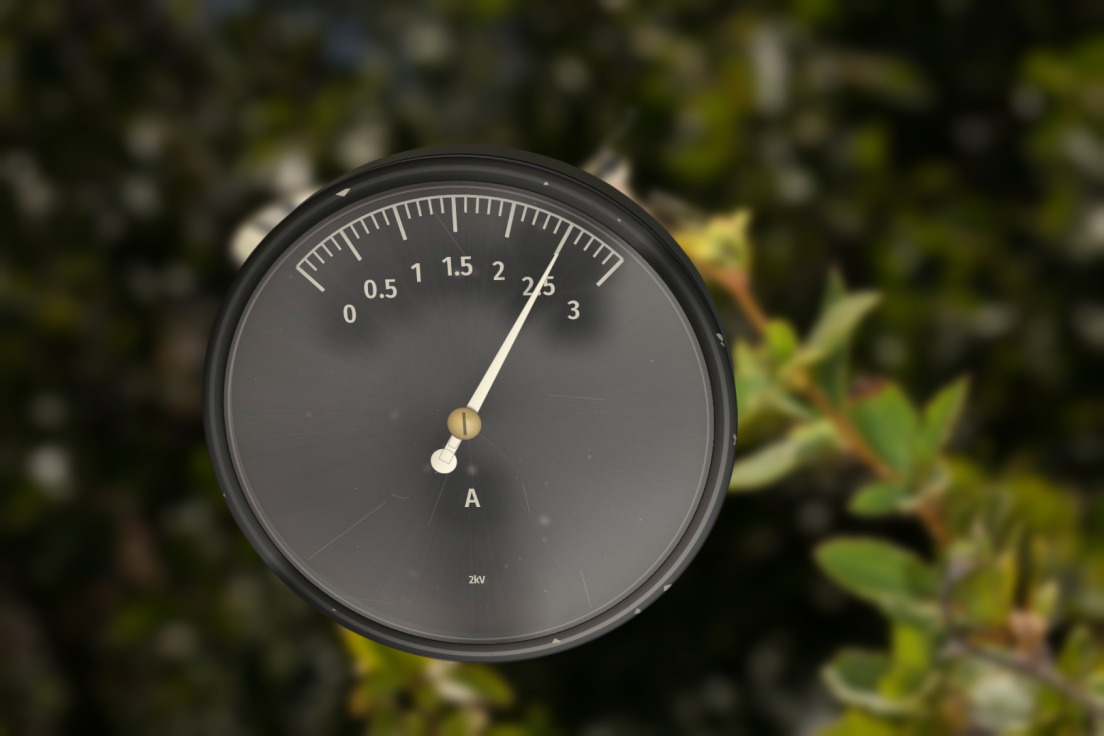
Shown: 2.5 A
